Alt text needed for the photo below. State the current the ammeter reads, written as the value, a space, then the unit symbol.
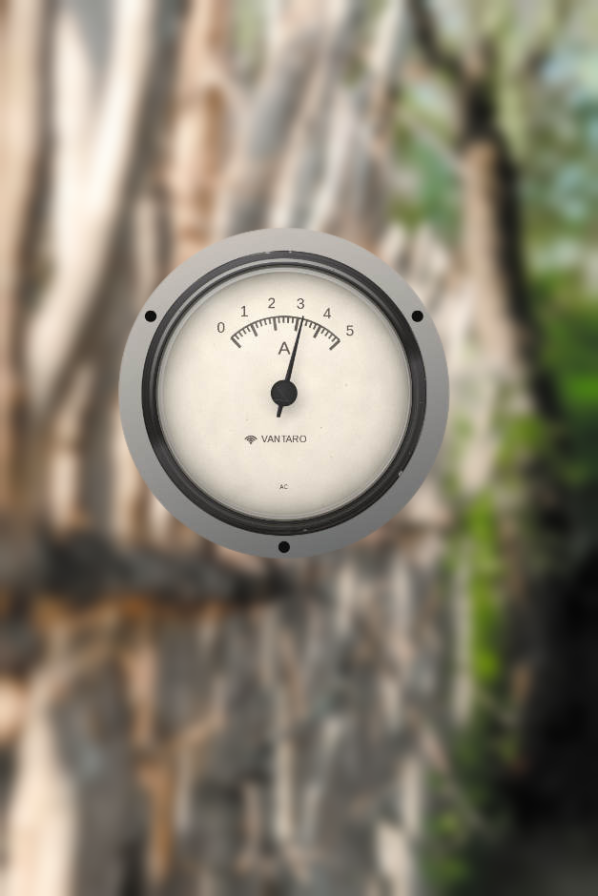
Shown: 3.2 A
